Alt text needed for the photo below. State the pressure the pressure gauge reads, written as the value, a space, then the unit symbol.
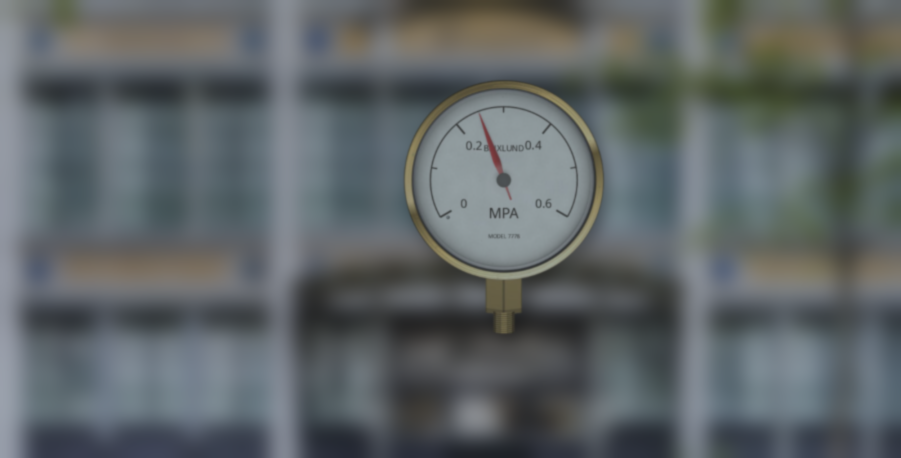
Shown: 0.25 MPa
